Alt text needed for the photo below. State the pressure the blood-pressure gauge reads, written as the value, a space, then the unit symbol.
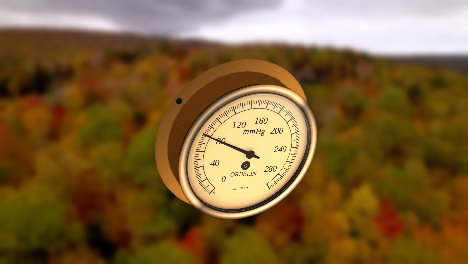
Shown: 80 mmHg
